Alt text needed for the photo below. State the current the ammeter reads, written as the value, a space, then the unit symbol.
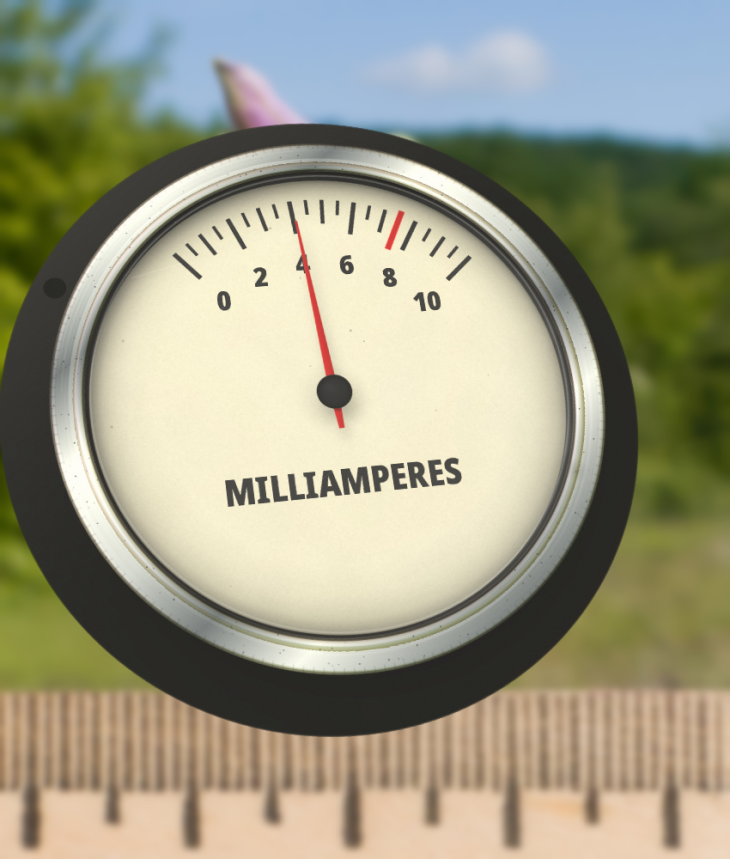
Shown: 4 mA
